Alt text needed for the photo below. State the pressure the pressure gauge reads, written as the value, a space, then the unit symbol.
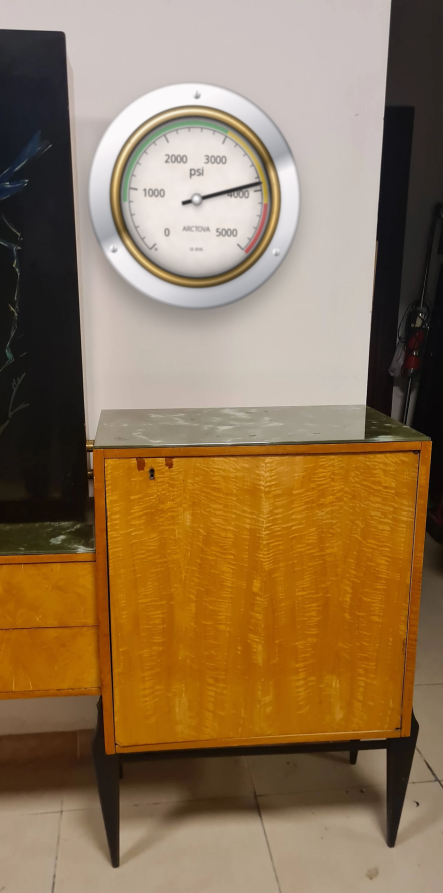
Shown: 3900 psi
